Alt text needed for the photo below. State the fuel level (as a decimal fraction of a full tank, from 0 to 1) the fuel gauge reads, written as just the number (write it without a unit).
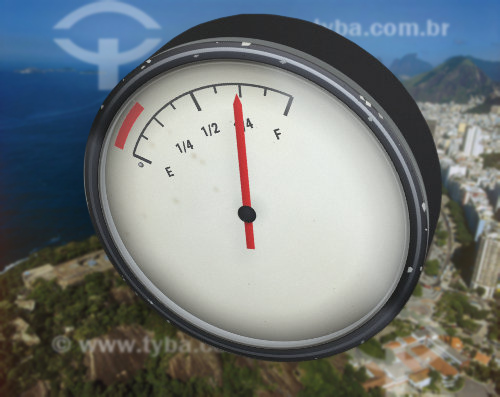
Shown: 0.75
